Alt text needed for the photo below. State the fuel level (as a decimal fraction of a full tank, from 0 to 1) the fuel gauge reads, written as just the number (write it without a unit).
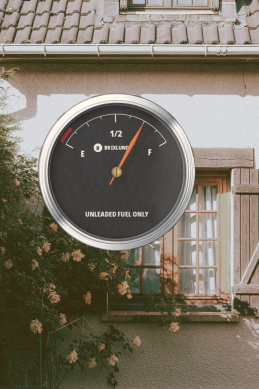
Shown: 0.75
